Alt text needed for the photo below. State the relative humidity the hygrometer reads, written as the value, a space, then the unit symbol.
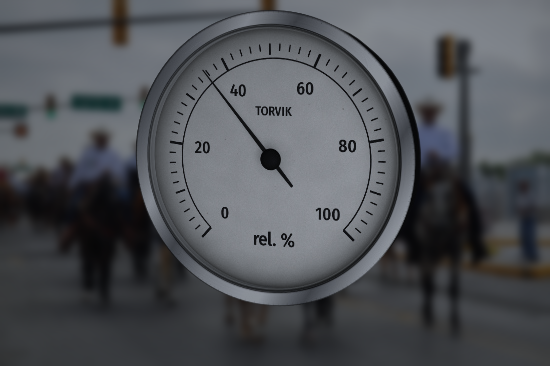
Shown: 36 %
